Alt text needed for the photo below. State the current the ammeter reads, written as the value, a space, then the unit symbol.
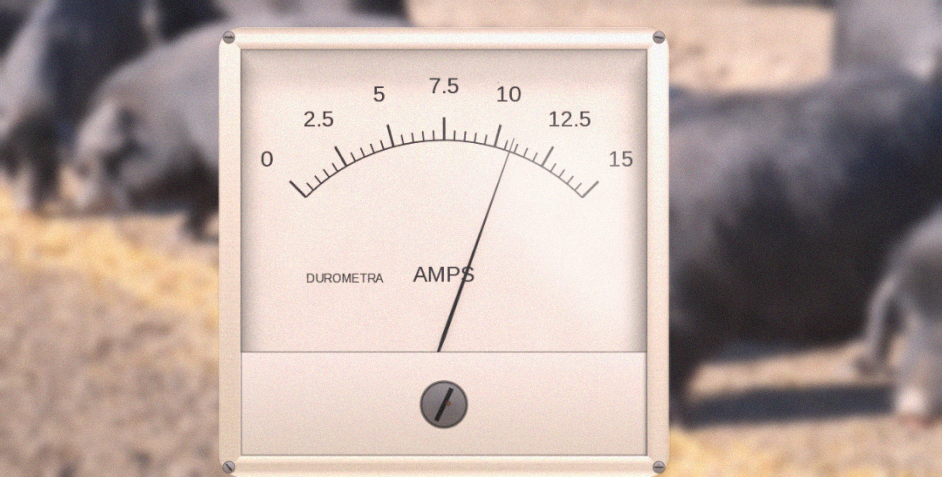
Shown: 10.75 A
